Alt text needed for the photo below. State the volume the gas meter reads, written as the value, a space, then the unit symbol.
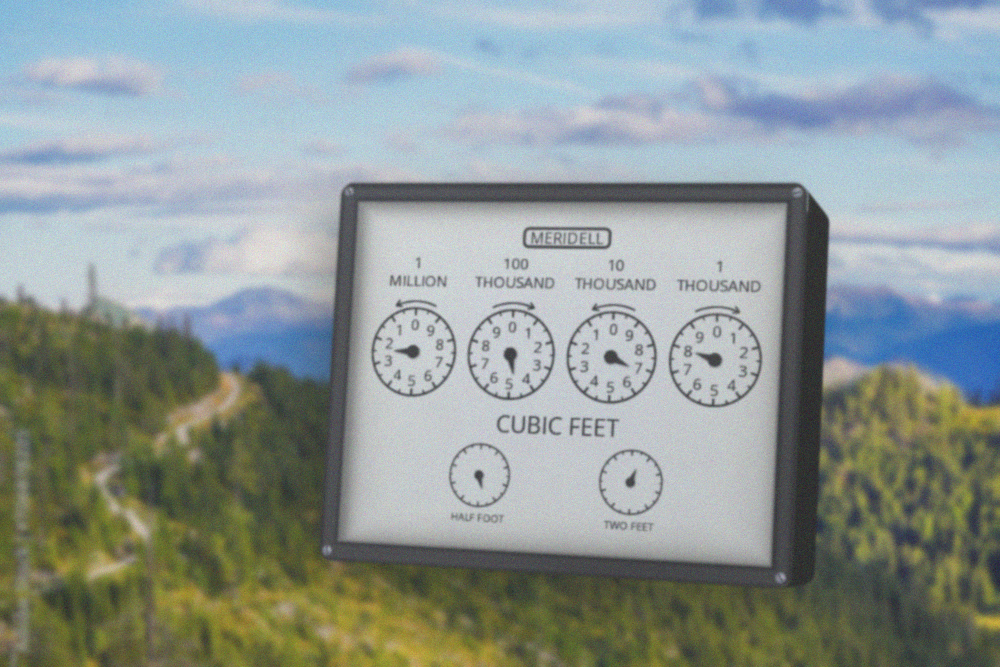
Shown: 246800 ft³
